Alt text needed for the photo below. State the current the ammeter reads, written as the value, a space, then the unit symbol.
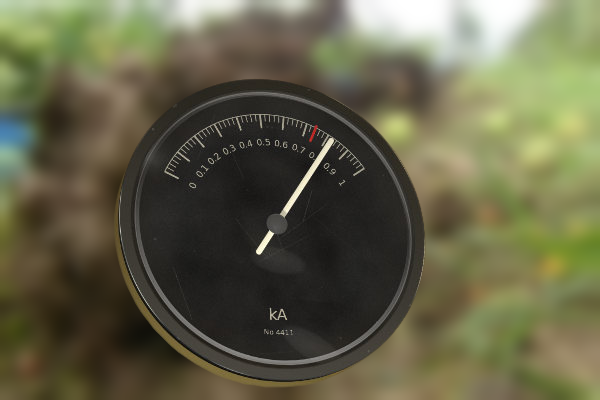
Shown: 0.82 kA
